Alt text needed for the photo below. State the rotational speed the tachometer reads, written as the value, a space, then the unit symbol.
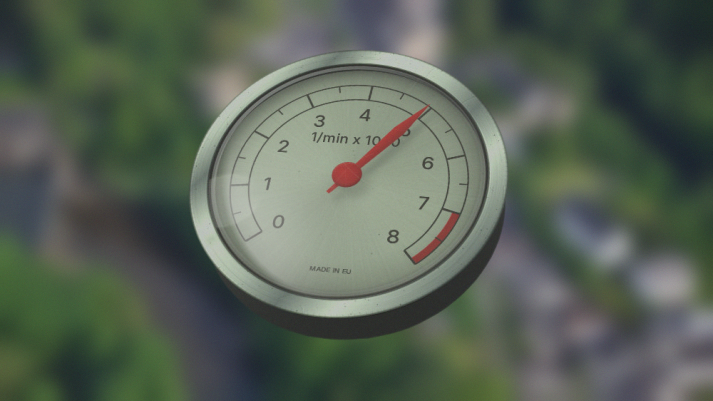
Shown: 5000 rpm
